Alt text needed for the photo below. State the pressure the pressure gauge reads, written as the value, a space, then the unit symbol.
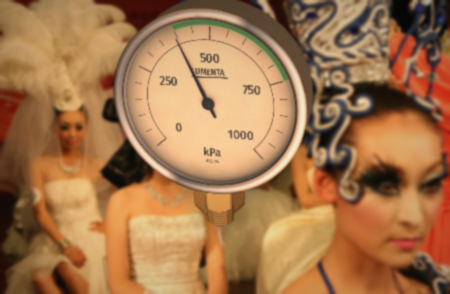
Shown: 400 kPa
